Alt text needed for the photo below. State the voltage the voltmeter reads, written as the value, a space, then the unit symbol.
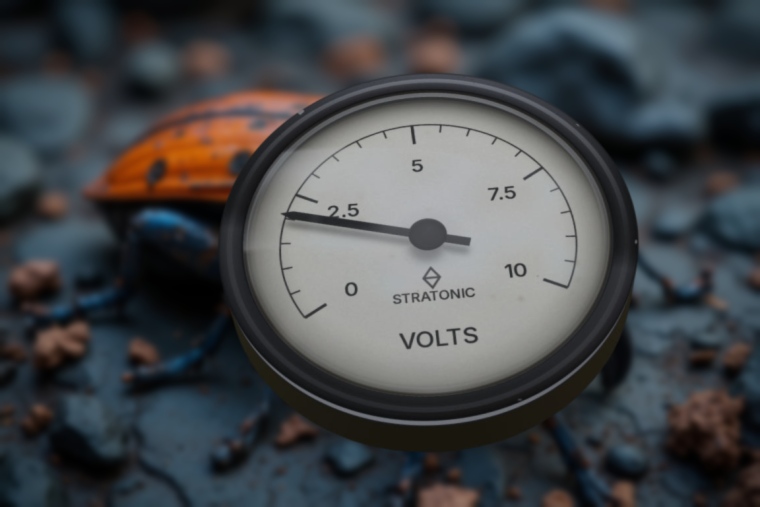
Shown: 2 V
